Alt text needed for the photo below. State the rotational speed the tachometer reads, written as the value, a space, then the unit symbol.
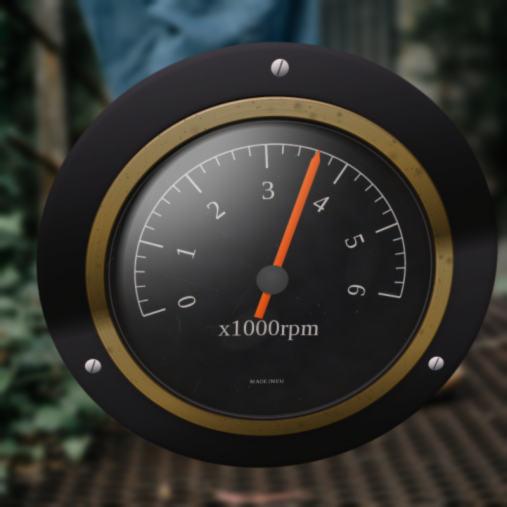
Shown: 3600 rpm
